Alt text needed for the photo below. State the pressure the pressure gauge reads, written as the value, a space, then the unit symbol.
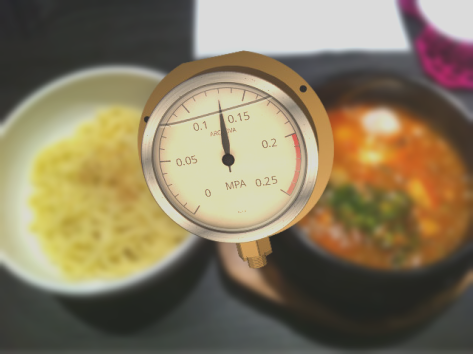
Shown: 0.13 MPa
